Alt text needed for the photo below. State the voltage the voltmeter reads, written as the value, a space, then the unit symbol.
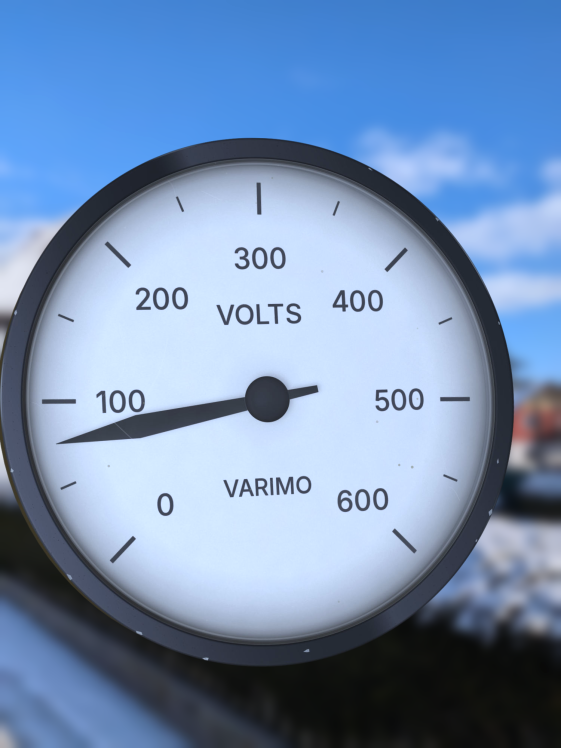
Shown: 75 V
